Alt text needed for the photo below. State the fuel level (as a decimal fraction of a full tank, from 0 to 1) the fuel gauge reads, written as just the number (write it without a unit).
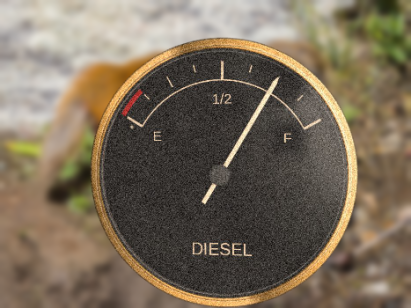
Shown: 0.75
